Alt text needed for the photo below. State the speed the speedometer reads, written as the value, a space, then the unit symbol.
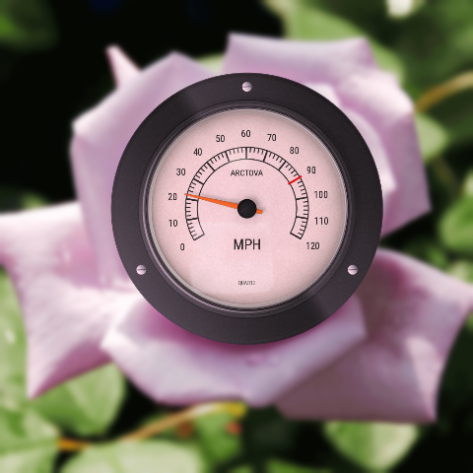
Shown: 22 mph
